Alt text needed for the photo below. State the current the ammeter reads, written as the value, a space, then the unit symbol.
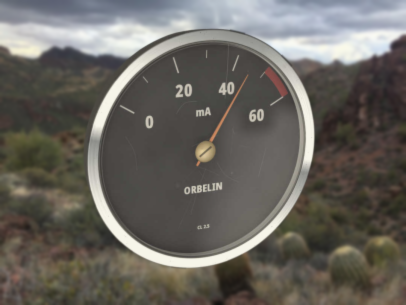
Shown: 45 mA
